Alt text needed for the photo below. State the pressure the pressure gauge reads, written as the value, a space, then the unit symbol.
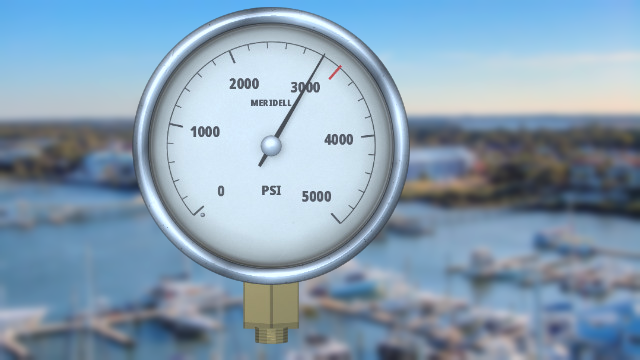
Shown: 3000 psi
